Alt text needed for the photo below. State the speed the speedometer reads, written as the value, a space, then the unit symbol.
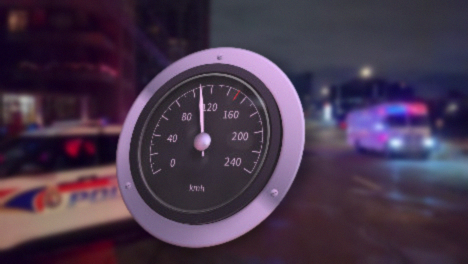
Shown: 110 km/h
